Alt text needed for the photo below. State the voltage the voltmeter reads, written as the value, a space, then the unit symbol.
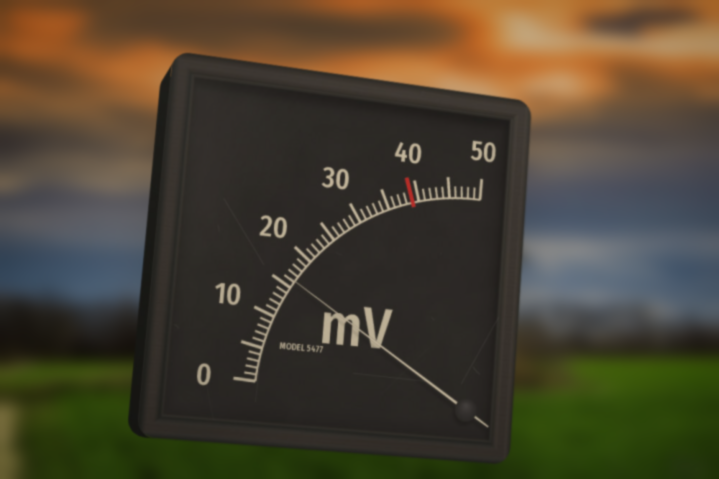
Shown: 16 mV
